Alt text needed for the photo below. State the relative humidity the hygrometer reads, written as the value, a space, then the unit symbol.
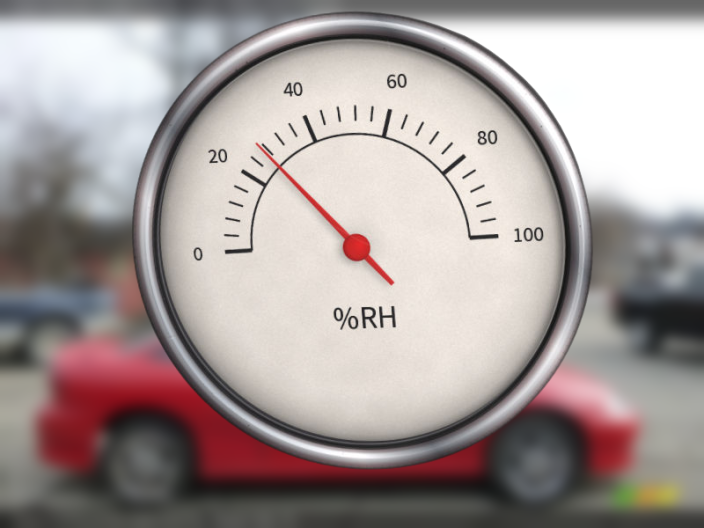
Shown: 28 %
